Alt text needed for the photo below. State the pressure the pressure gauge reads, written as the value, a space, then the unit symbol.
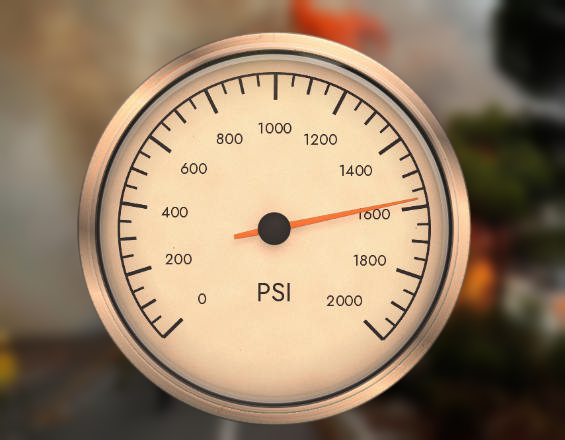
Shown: 1575 psi
